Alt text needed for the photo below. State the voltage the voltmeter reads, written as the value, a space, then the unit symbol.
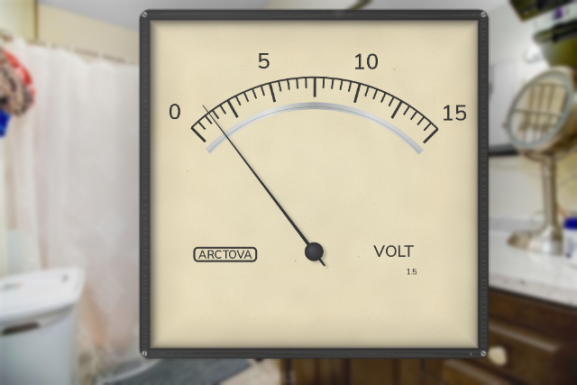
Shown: 1.25 V
